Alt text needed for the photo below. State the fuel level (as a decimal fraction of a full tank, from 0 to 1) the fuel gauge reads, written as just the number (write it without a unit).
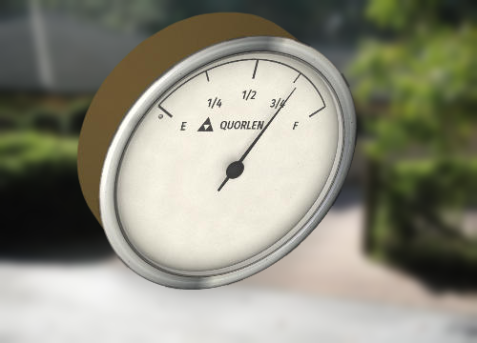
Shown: 0.75
